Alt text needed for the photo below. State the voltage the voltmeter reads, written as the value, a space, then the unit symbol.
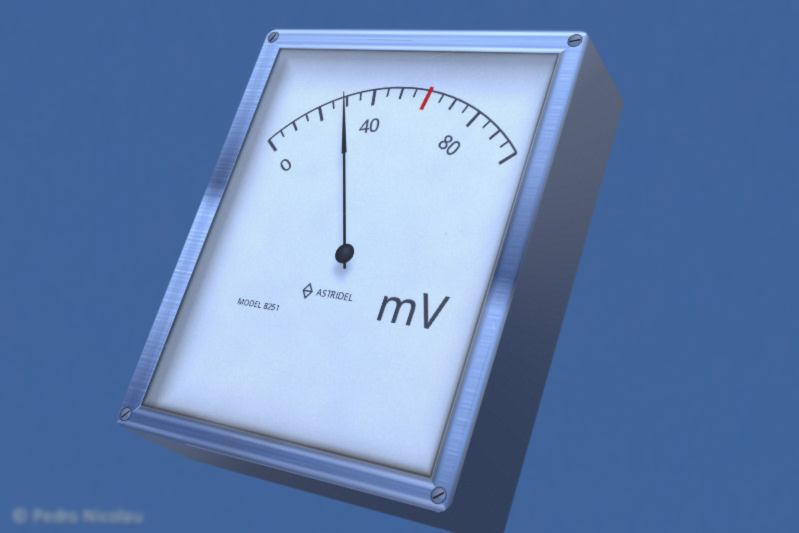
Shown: 30 mV
